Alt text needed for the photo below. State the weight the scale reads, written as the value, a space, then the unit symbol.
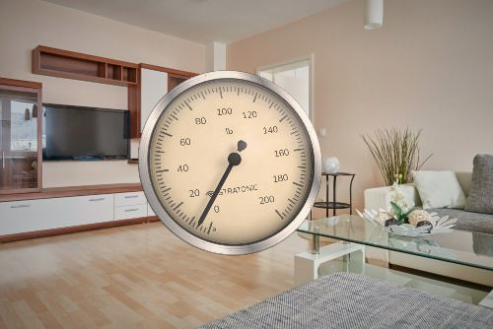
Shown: 6 lb
